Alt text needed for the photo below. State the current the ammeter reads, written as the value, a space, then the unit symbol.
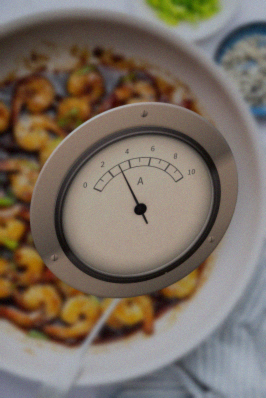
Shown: 3 A
